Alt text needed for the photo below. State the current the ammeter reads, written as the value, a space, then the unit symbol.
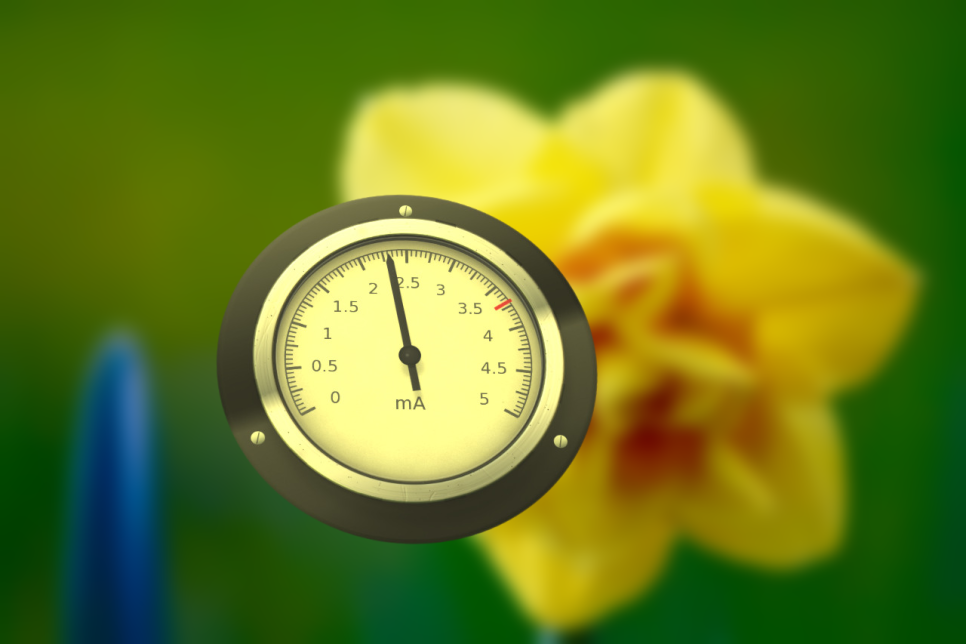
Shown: 2.3 mA
